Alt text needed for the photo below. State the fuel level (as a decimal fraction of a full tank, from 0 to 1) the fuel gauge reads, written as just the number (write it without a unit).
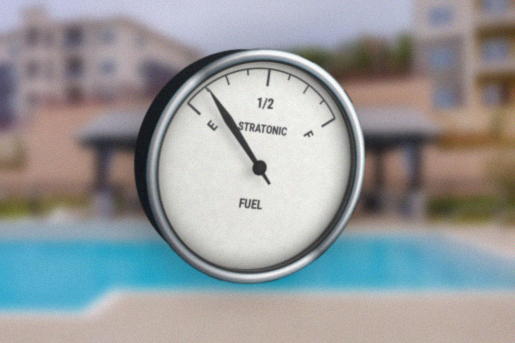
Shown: 0.125
